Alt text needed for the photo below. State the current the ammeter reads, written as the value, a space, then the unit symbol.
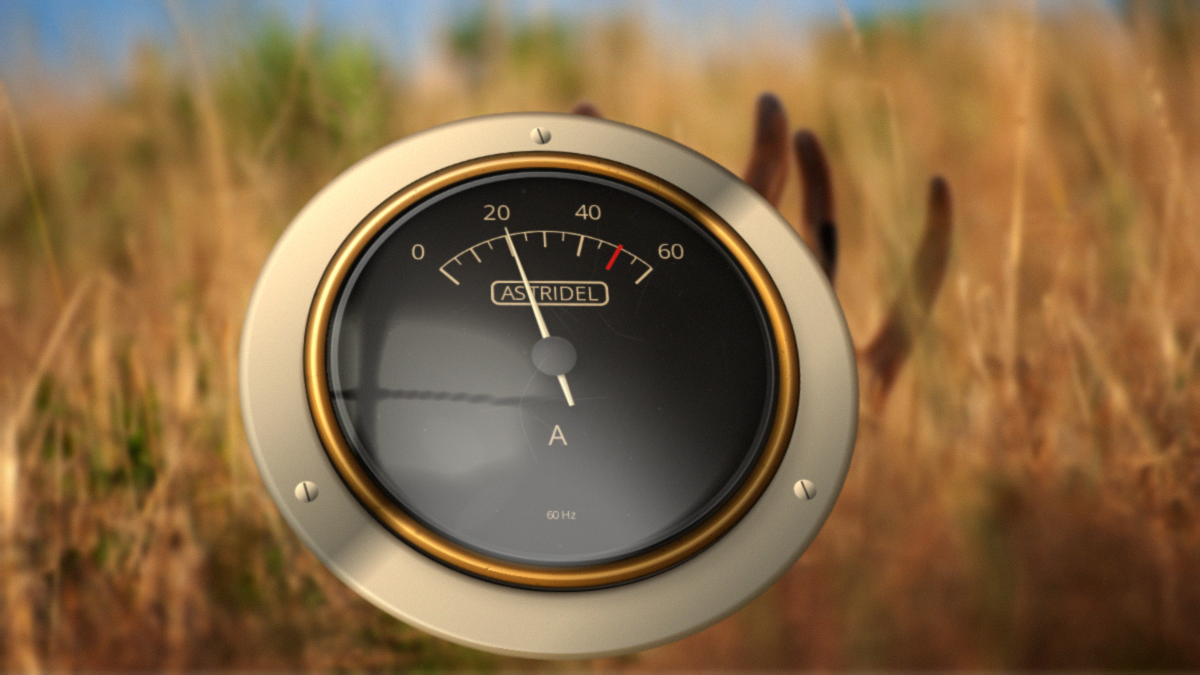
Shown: 20 A
